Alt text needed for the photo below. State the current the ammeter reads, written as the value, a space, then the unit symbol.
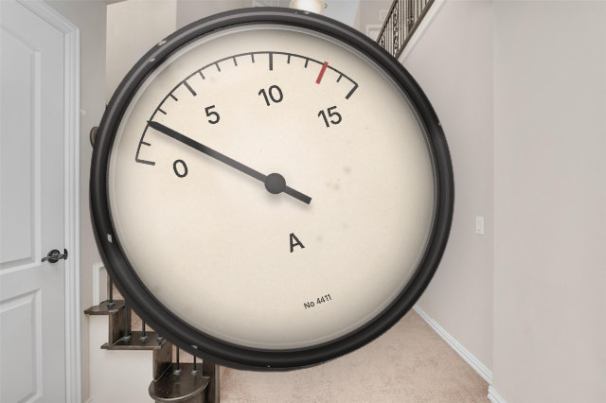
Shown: 2 A
